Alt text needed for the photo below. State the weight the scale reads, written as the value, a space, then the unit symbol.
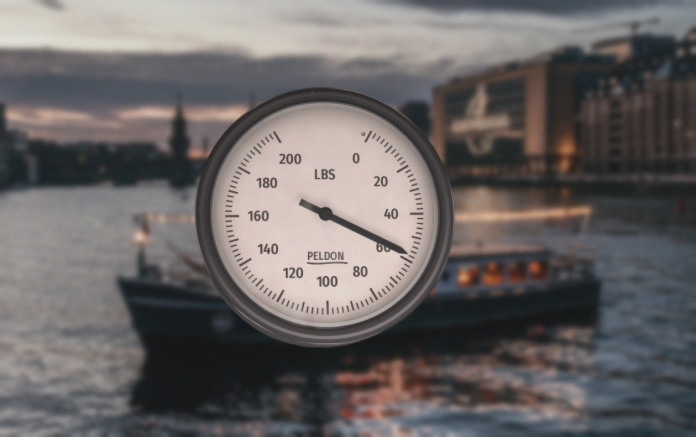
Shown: 58 lb
